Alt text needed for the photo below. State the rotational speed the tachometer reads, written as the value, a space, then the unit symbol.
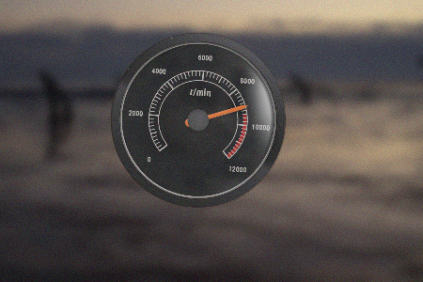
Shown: 9000 rpm
